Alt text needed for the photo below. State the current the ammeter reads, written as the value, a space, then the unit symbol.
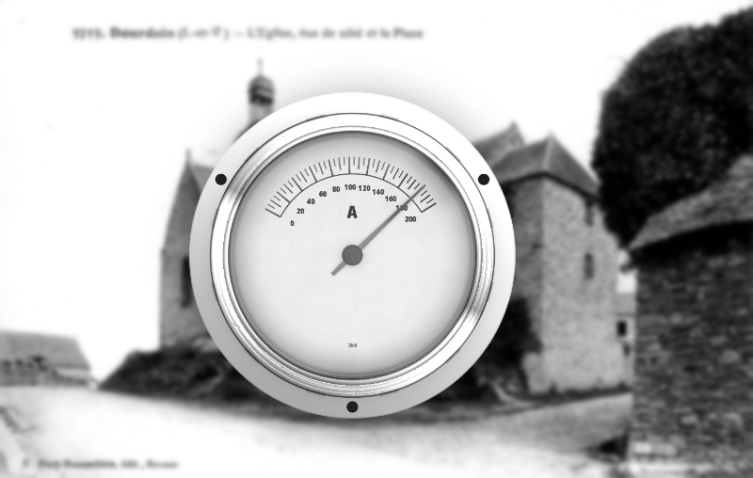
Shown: 180 A
